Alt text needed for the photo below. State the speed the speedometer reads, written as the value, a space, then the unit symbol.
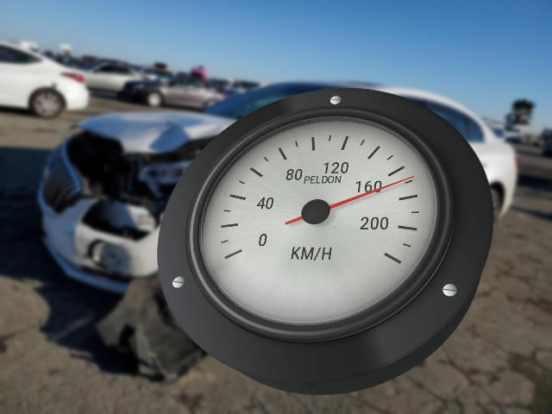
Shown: 170 km/h
